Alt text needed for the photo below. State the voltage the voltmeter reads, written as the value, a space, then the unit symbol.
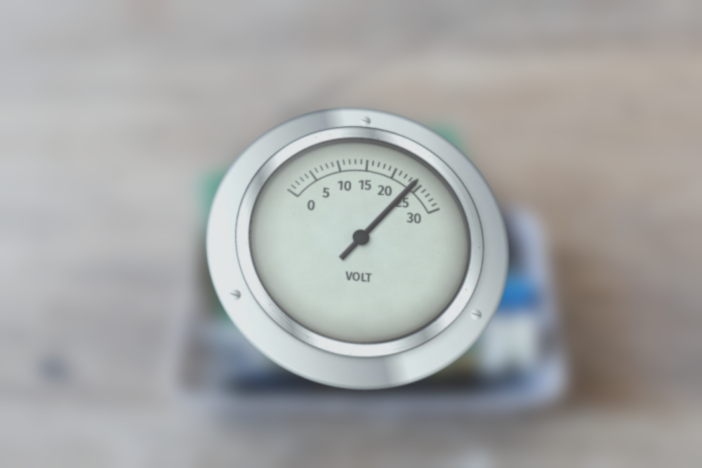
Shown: 24 V
